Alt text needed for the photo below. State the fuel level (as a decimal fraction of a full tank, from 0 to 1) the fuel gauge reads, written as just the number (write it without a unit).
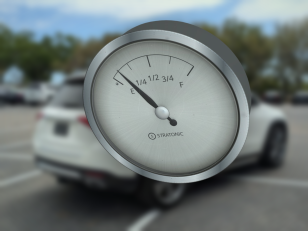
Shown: 0.125
